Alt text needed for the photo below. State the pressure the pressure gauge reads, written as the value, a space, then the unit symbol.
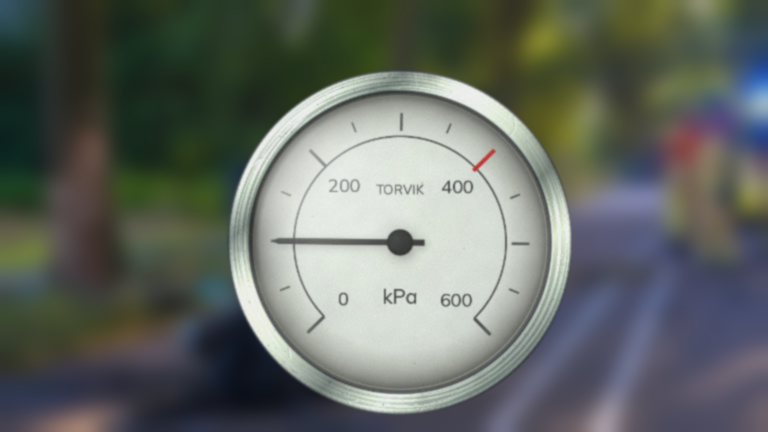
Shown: 100 kPa
